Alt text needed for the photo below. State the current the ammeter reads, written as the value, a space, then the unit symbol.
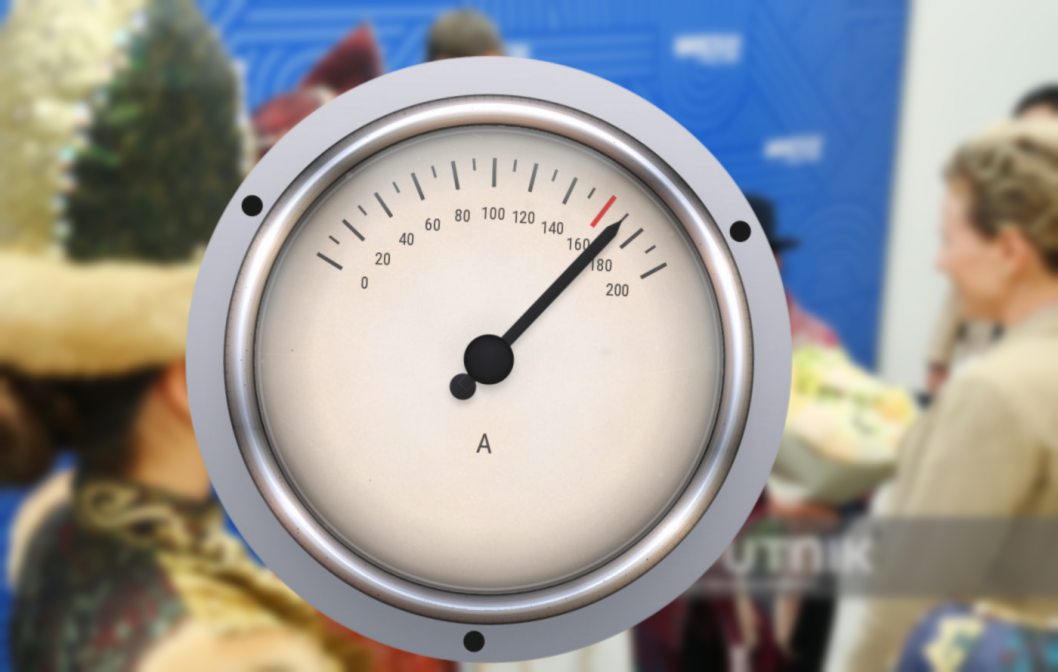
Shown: 170 A
